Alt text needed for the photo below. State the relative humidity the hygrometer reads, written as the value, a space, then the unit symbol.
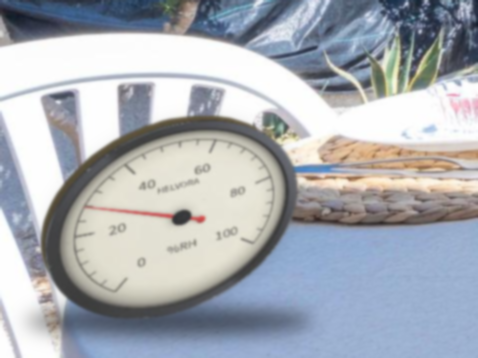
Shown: 28 %
